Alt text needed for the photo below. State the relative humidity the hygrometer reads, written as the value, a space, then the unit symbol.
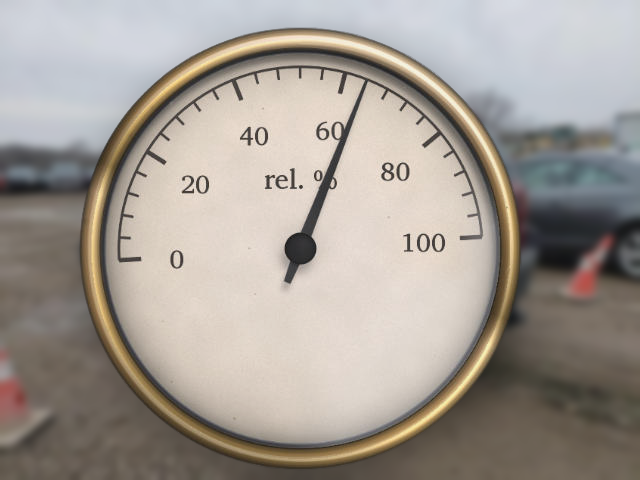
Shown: 64 %
